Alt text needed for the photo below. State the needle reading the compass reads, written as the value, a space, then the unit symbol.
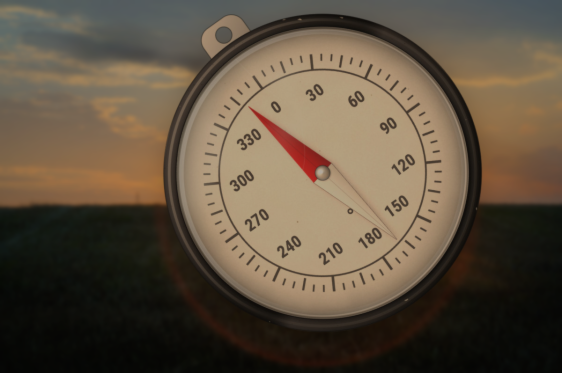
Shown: 347.5 °
